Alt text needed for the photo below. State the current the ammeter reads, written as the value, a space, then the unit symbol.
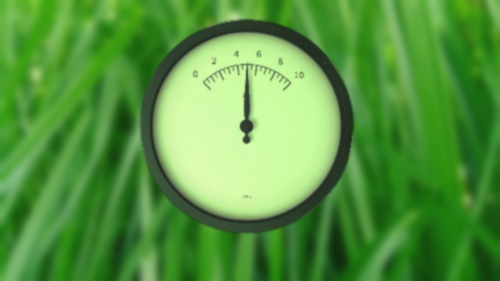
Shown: 5 A
